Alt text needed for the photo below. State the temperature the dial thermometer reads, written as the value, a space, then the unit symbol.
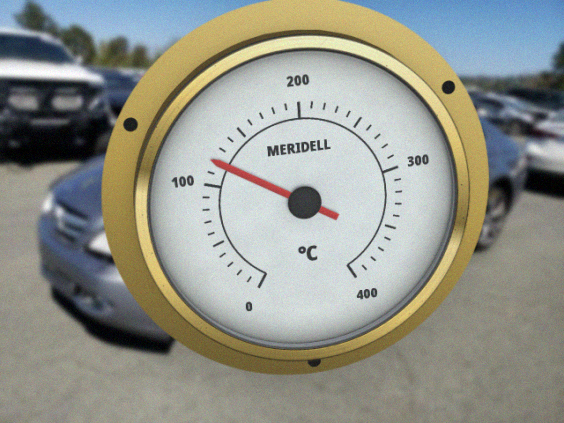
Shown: 120 °C
